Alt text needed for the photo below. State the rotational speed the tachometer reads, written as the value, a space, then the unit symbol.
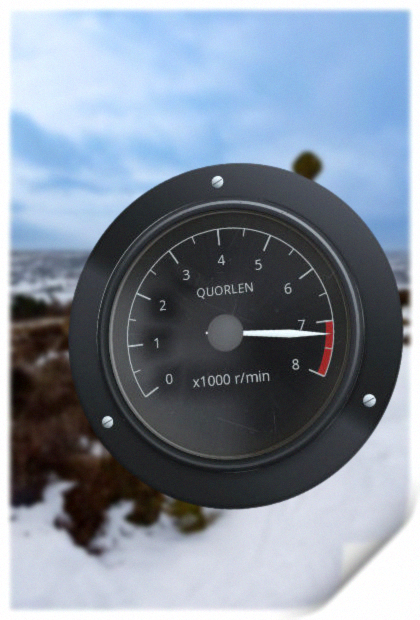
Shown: 7250 rpm
